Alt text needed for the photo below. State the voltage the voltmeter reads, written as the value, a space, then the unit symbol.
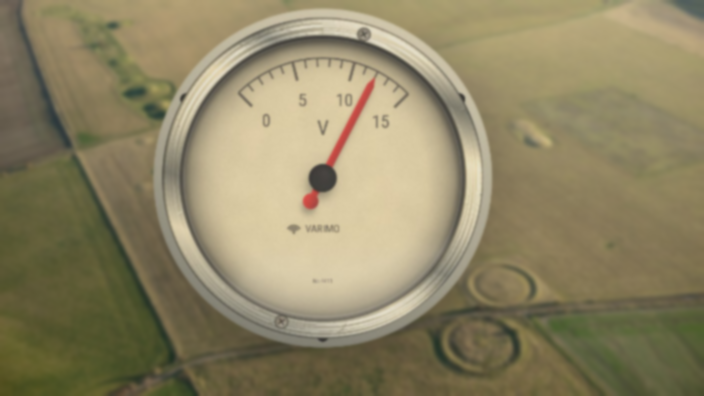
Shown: 12 V
